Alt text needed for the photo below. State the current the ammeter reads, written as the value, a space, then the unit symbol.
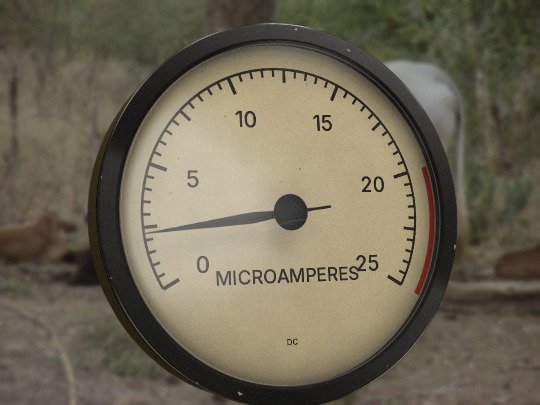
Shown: 2.25 µA
